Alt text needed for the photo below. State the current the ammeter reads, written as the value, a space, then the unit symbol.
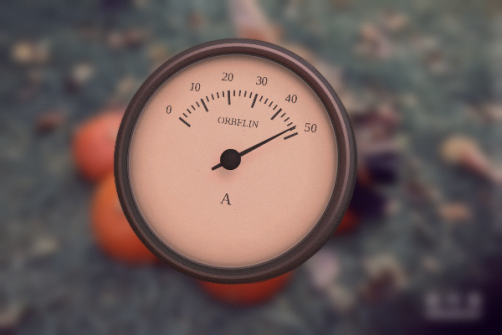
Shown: 48 A
